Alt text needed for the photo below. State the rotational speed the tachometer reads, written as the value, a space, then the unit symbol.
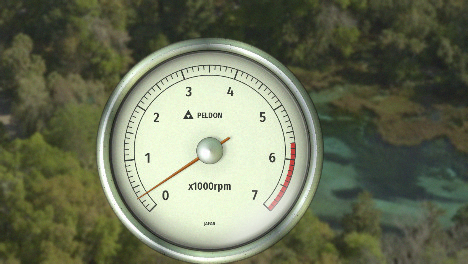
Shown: 300 rpm
